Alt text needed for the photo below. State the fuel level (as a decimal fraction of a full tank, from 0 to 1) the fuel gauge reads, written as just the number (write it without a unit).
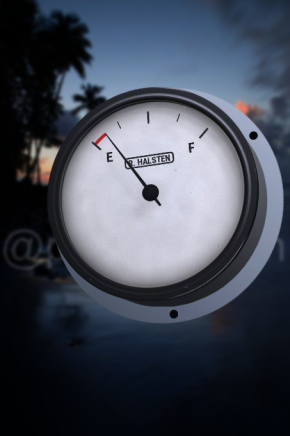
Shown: 0.125
